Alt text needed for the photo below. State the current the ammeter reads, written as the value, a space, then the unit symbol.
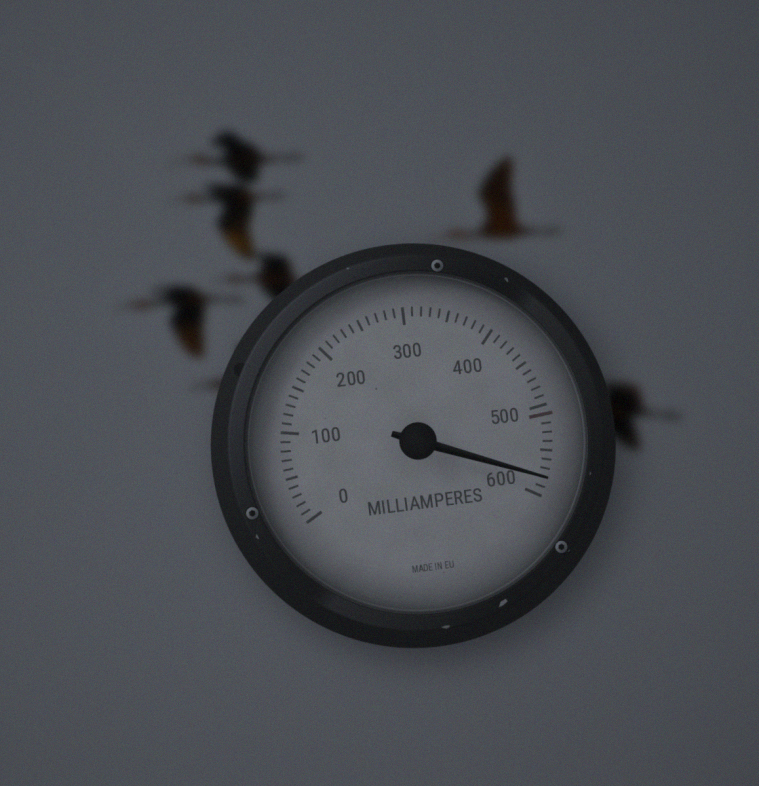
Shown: 580 mA
